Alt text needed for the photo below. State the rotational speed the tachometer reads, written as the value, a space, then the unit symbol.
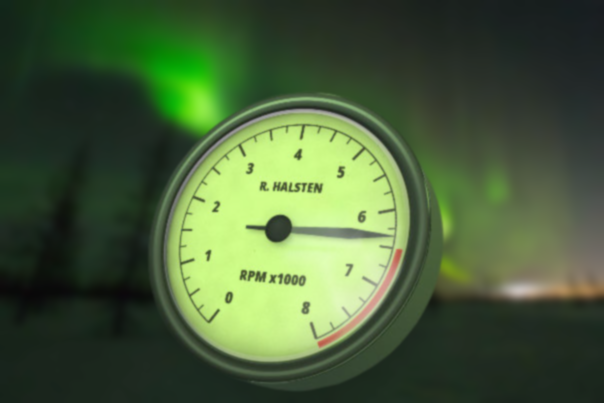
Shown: 6375 rpm
